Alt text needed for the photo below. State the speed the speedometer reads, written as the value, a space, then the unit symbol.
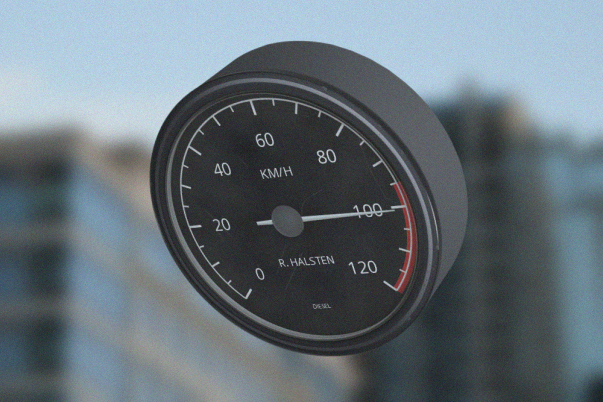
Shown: 100 km/h
